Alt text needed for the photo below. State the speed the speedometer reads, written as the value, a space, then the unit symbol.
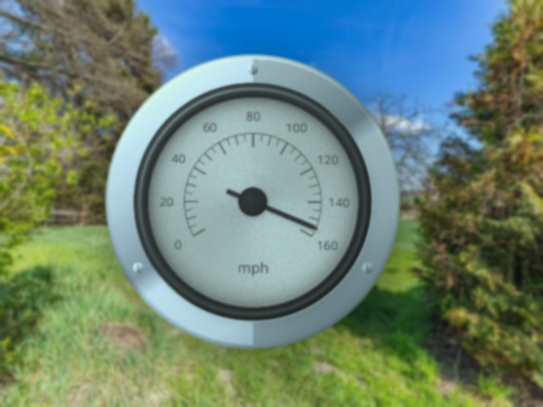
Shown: 155 mph
